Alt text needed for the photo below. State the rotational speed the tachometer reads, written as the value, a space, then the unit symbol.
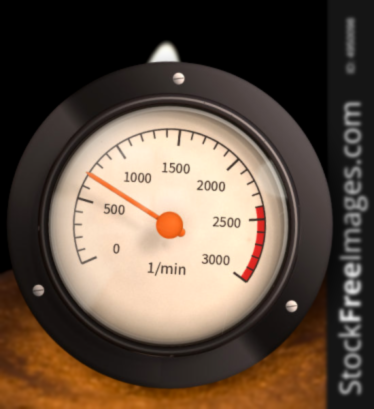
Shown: 700 rpm
